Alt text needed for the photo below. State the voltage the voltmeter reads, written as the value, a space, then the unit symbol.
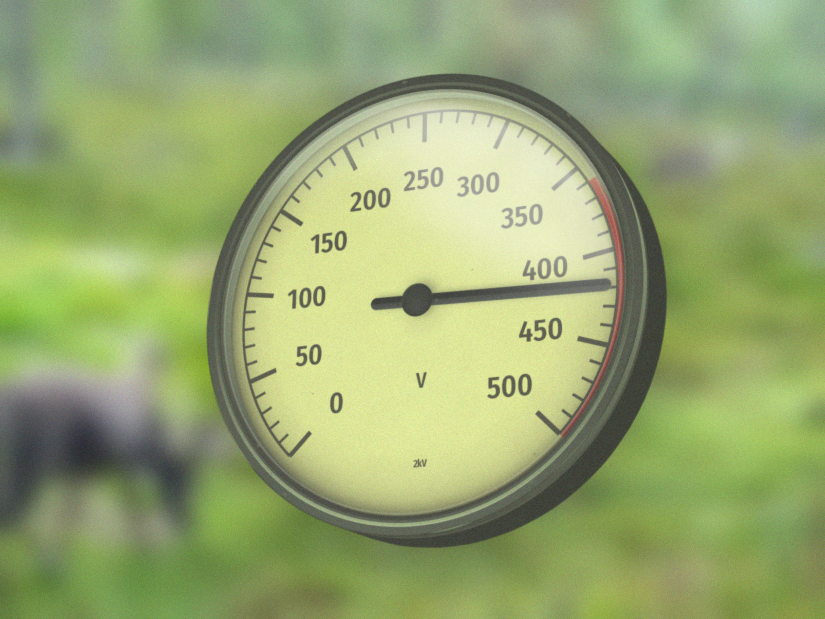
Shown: 420 V
